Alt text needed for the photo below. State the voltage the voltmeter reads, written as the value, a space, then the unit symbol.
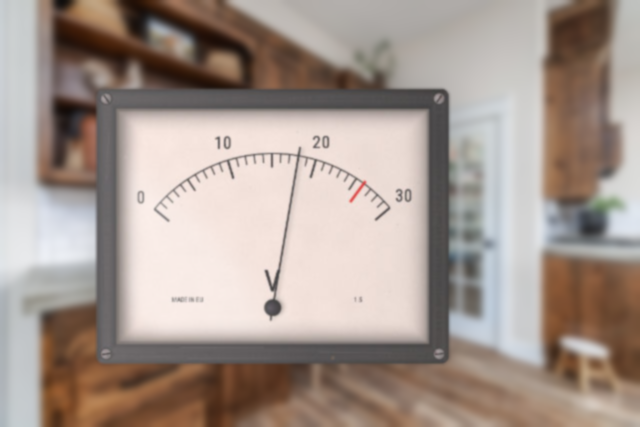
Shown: 18 V
